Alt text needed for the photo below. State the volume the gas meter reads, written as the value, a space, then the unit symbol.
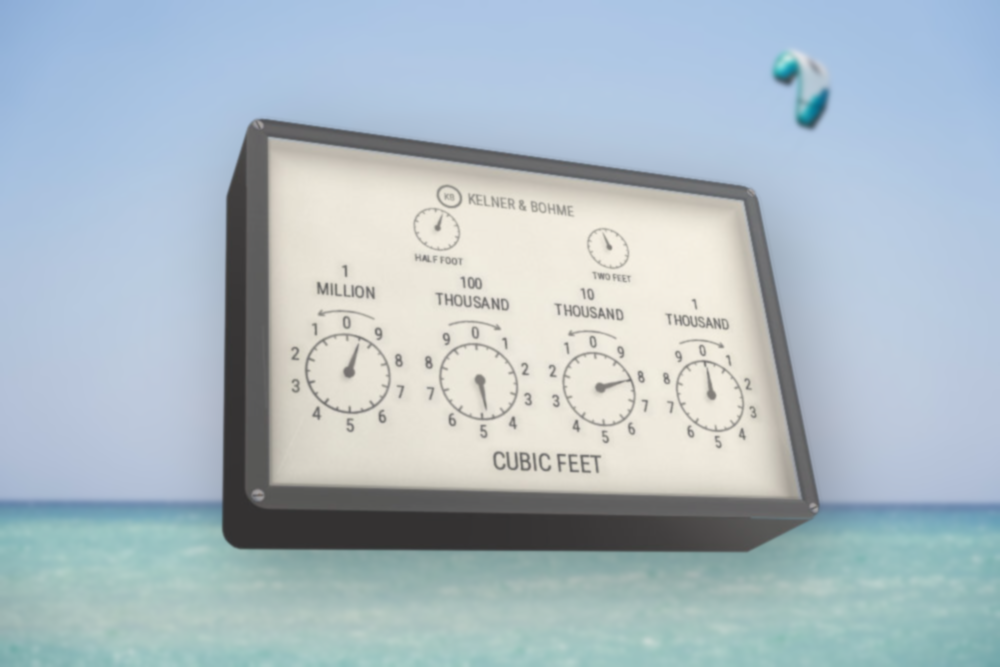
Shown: 948000 ft³
